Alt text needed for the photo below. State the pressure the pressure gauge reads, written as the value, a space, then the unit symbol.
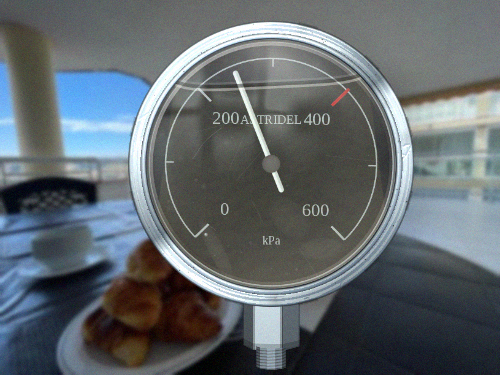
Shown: 250 kPa
